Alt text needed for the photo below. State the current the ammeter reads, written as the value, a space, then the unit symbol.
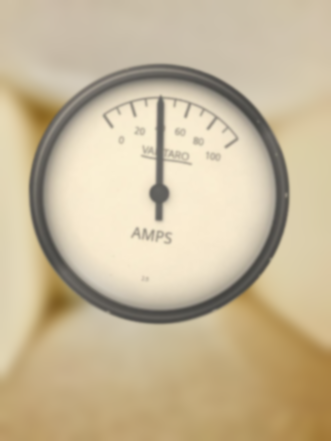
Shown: 40 A
